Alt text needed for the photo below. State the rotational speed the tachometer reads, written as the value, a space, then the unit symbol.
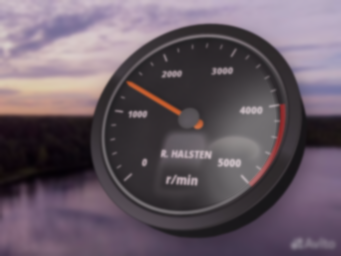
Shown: 1400 rpm
